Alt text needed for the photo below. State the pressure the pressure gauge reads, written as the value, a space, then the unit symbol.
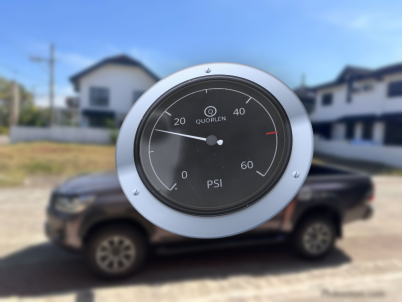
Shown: 15 psi
